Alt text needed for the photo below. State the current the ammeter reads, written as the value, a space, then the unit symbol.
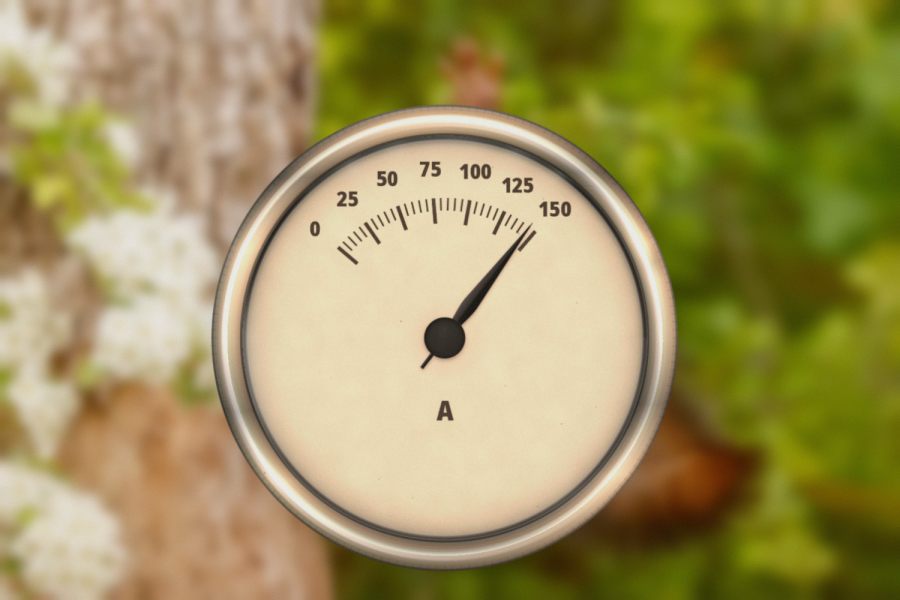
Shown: 145 A
